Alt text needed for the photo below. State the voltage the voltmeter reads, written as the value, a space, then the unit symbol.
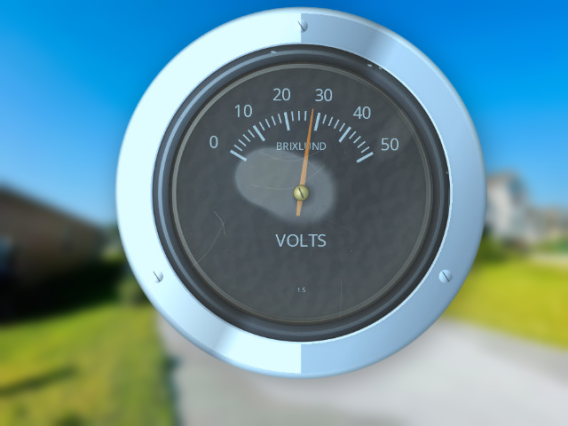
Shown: 28 V
